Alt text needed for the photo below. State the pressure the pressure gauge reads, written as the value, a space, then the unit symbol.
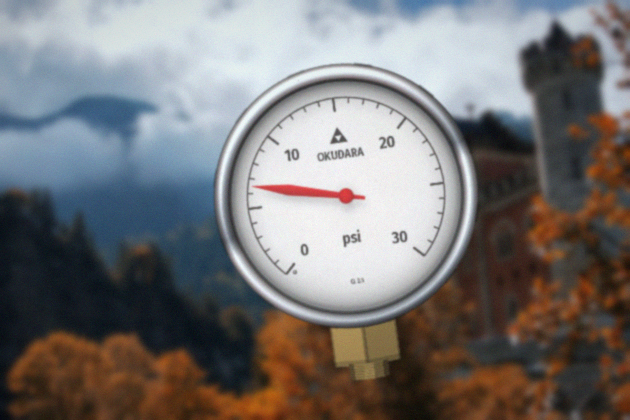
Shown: 6.5 psi
